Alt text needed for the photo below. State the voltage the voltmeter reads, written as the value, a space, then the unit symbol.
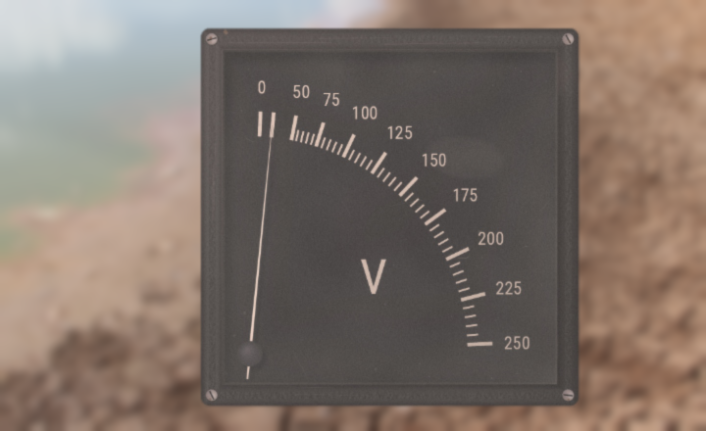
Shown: 25 V
